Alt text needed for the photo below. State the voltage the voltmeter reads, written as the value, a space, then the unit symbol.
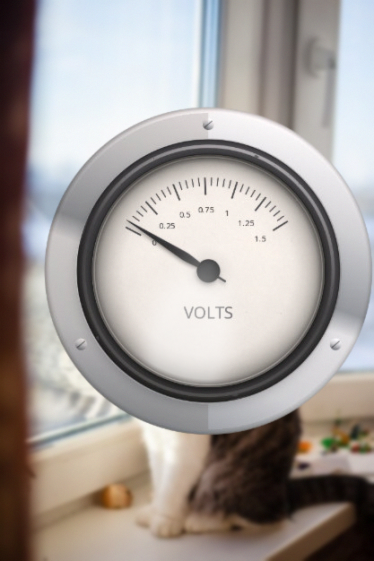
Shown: 0.05 V
